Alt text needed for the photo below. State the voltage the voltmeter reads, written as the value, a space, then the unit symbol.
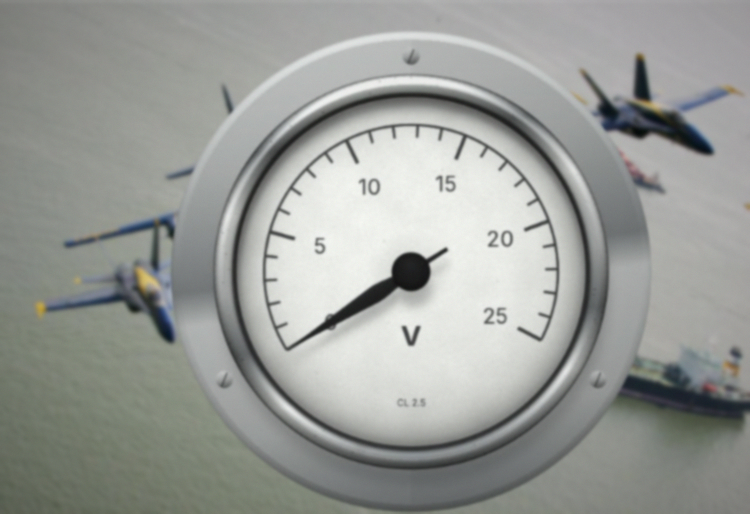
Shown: 0 V
